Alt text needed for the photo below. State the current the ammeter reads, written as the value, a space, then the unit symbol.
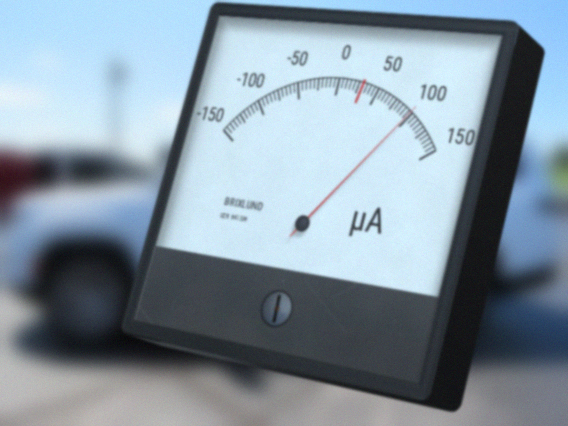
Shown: 100 µA
